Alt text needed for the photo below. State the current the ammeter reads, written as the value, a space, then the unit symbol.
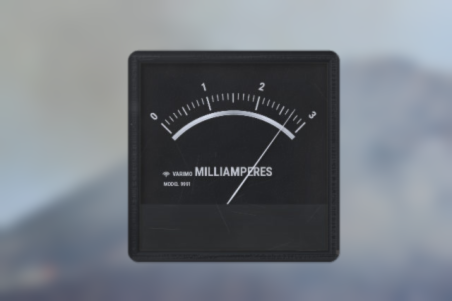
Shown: 2.7 mA
